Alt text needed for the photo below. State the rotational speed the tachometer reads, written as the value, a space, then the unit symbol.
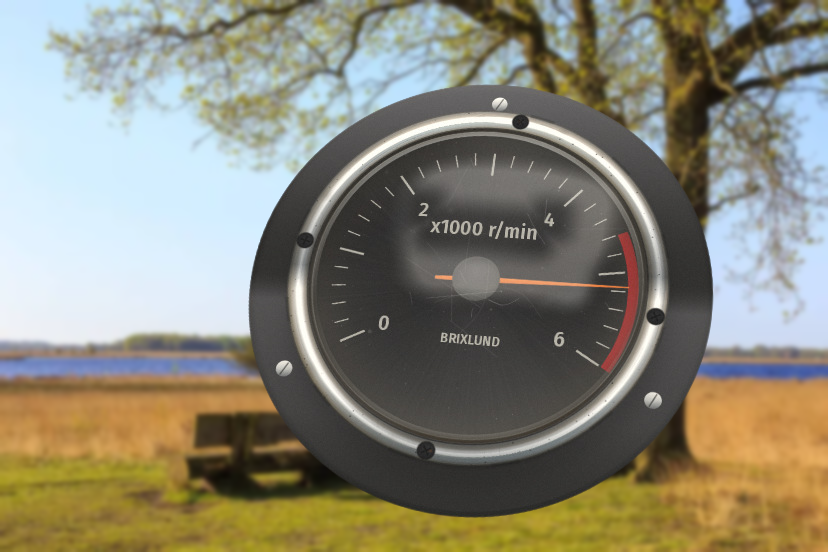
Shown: 5200 rpm
